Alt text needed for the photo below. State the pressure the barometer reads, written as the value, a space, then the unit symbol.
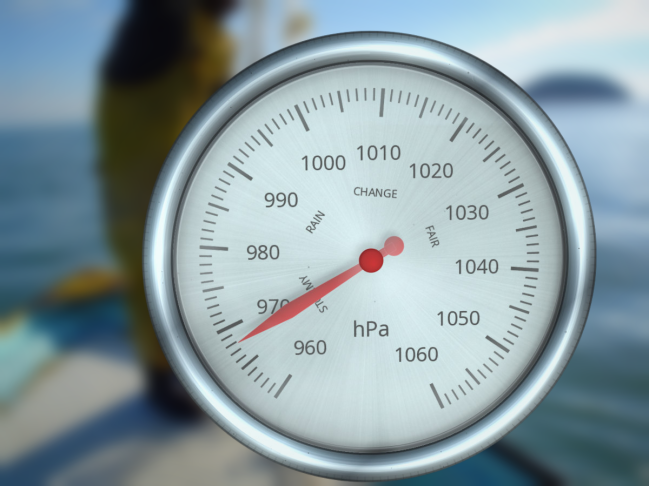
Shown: 968 hPa
